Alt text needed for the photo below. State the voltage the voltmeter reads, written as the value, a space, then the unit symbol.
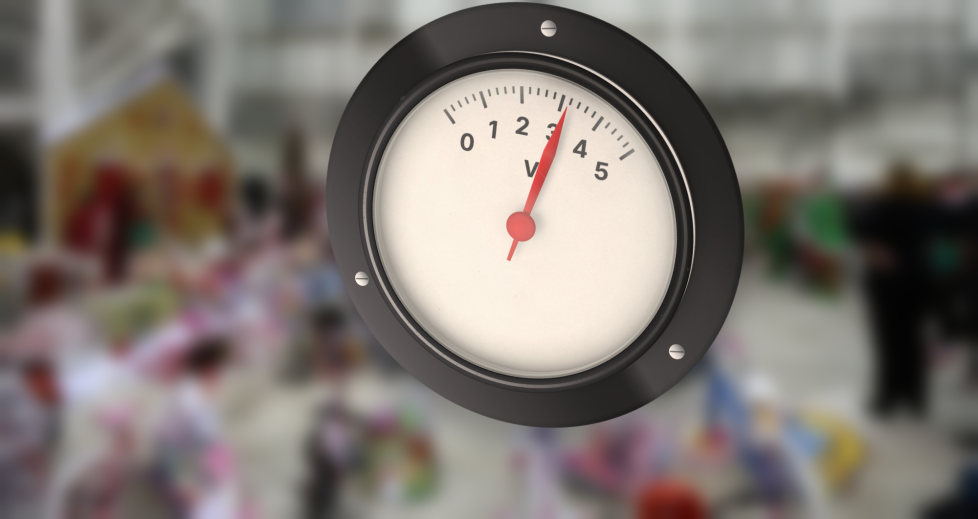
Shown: 3.2 V
